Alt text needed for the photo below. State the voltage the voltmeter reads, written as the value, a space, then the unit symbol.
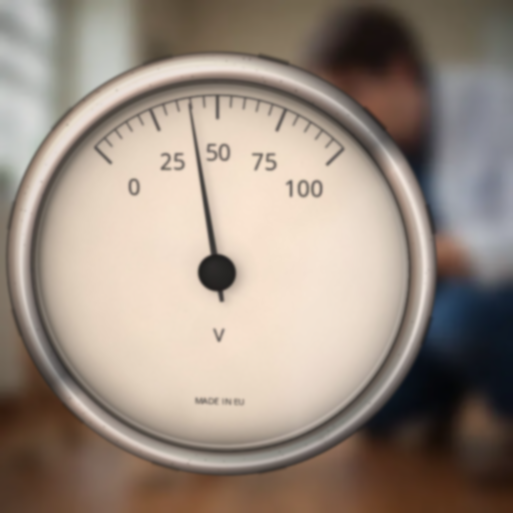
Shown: 40 V
